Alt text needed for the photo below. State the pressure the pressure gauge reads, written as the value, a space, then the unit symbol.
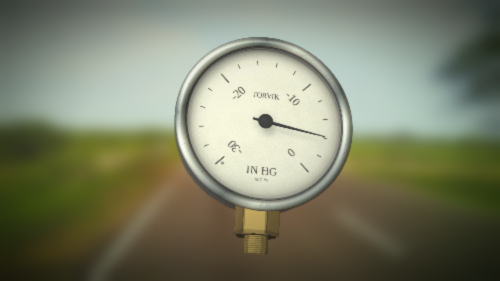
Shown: -4 inHg
